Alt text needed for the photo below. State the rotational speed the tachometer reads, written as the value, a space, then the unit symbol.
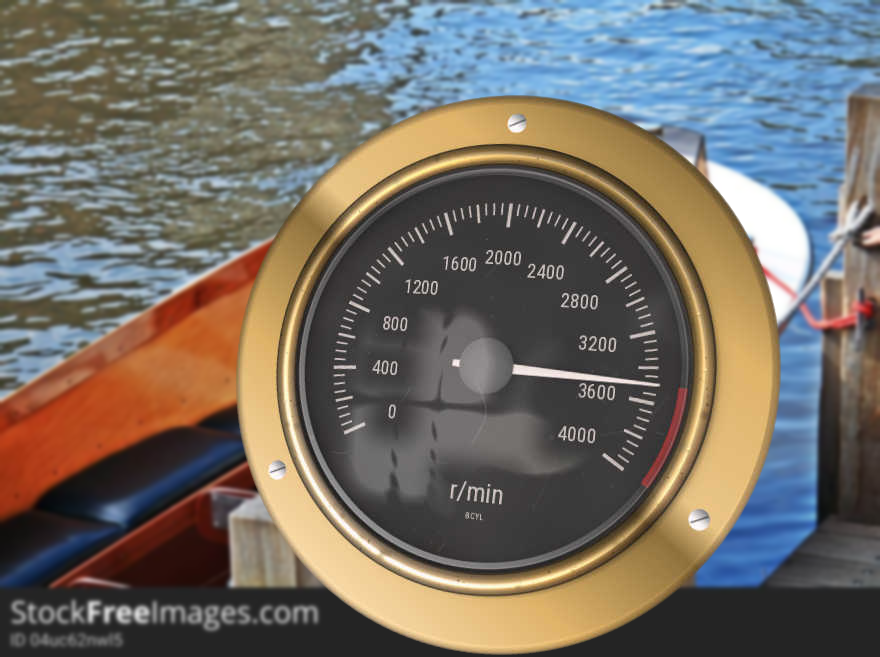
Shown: 3500 rpm
